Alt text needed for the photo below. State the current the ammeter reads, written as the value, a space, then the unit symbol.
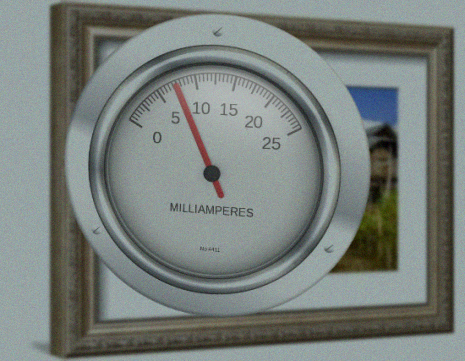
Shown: 7.5 mA
